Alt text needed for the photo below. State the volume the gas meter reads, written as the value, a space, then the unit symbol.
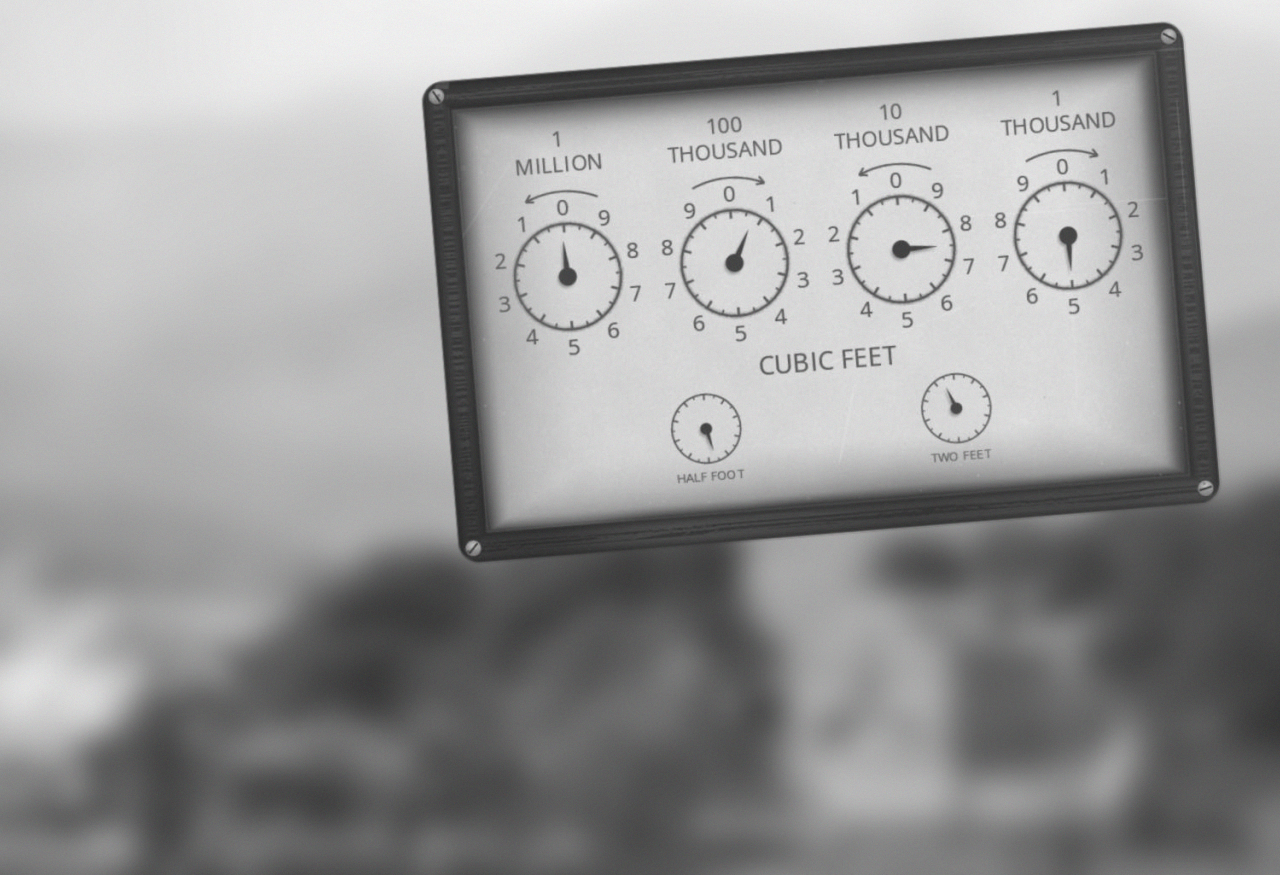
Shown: 7500 ft³
